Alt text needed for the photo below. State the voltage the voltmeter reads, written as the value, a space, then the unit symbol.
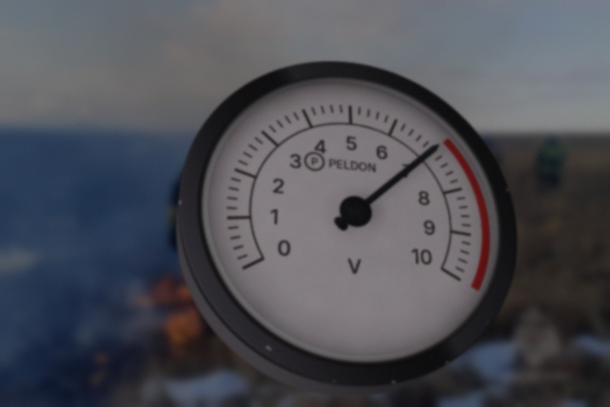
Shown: 7 V
